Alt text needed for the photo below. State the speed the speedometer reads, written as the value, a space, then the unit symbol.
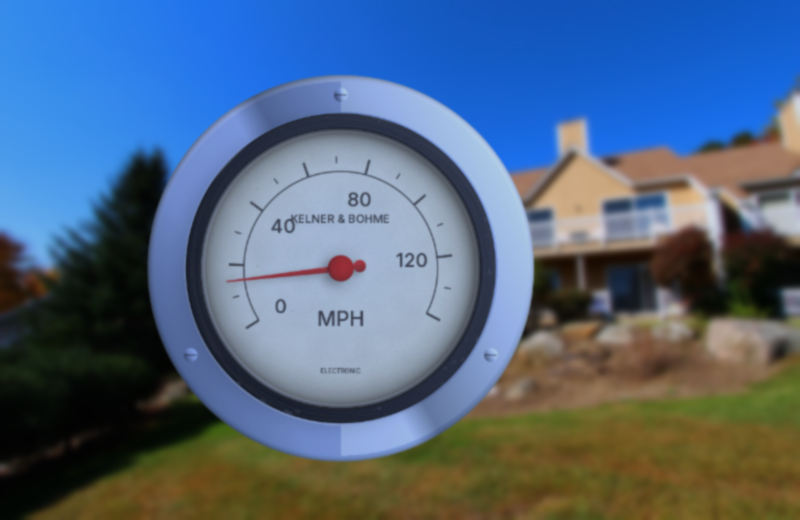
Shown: 15 mph
